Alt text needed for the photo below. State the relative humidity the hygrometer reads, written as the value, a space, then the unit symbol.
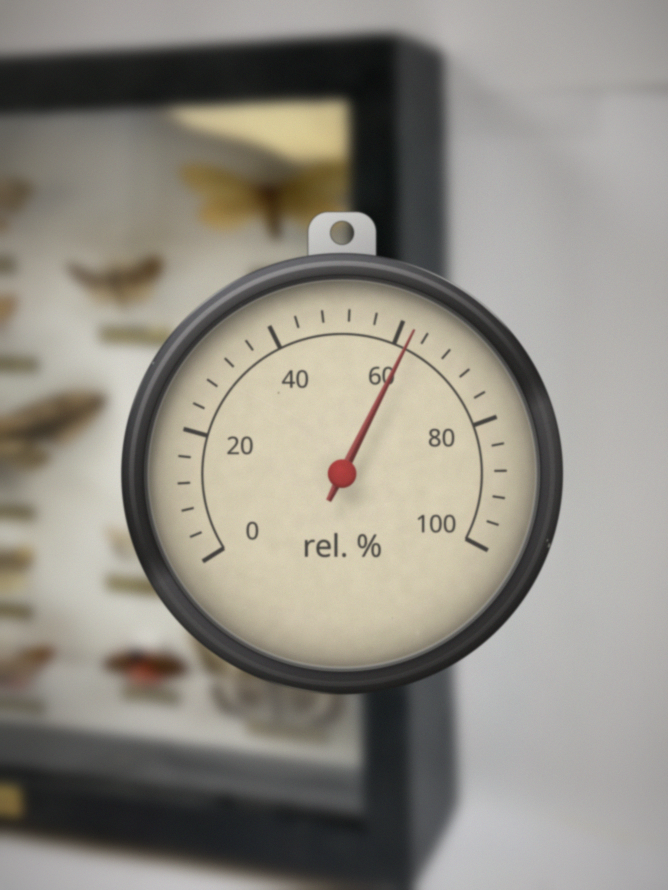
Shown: 62 %
